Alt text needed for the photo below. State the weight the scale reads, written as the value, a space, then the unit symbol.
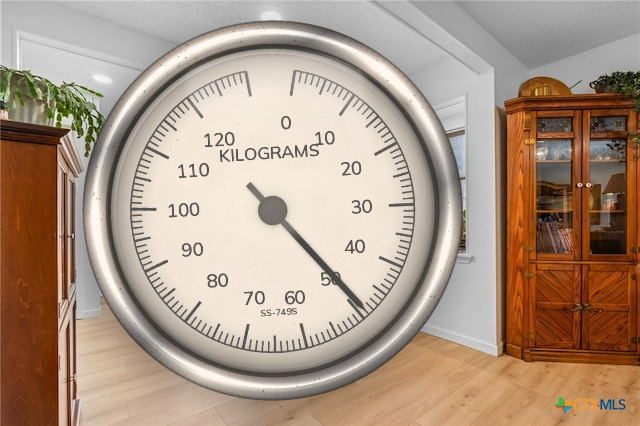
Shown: 49 kg
